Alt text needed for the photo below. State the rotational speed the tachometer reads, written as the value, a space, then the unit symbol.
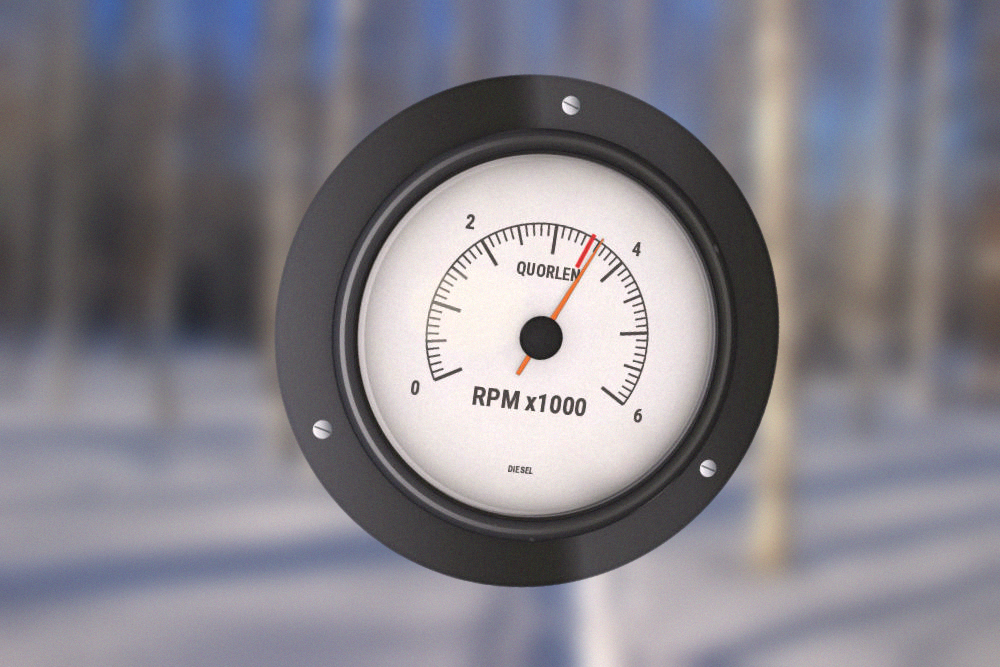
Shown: 3600 rpm
